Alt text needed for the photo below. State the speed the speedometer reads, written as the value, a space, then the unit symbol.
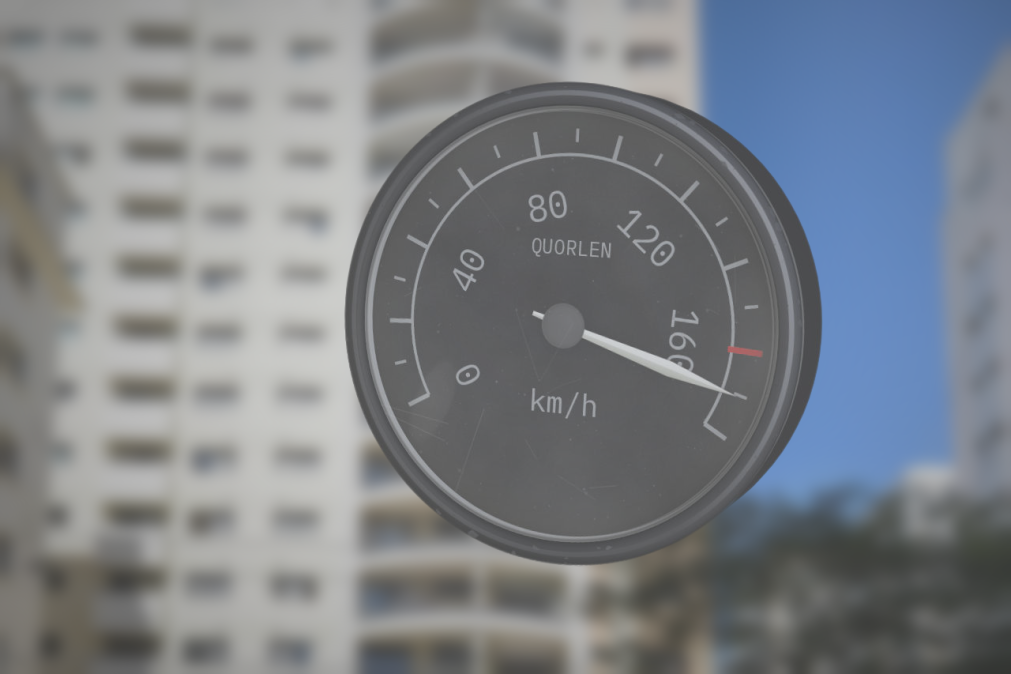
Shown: 170 km/h
